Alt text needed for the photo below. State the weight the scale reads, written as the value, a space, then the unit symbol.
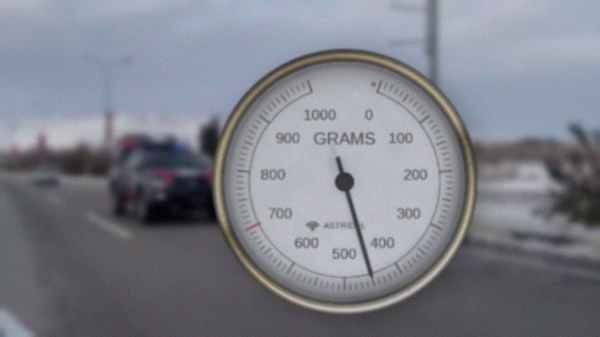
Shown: 450 g
